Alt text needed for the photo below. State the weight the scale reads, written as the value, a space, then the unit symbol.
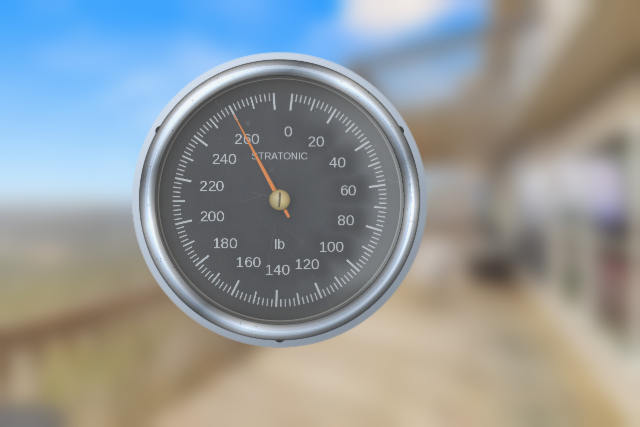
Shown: 260 lb
